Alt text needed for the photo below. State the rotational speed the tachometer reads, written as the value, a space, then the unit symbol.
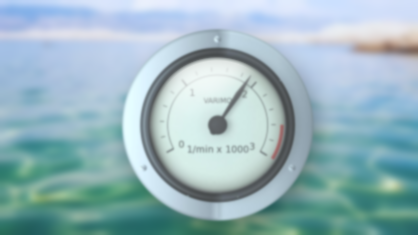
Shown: 1900 rpm
